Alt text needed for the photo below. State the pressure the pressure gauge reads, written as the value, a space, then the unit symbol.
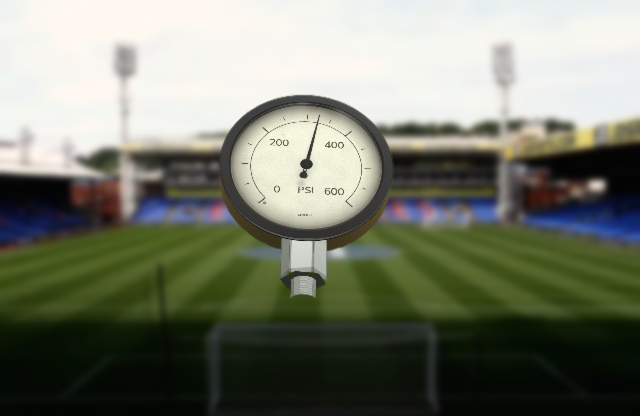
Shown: 325 psi
